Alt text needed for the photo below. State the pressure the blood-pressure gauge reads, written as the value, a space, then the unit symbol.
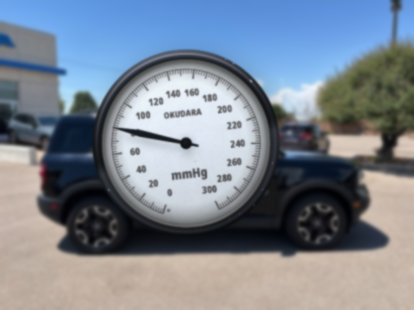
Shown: 80 mmHg
